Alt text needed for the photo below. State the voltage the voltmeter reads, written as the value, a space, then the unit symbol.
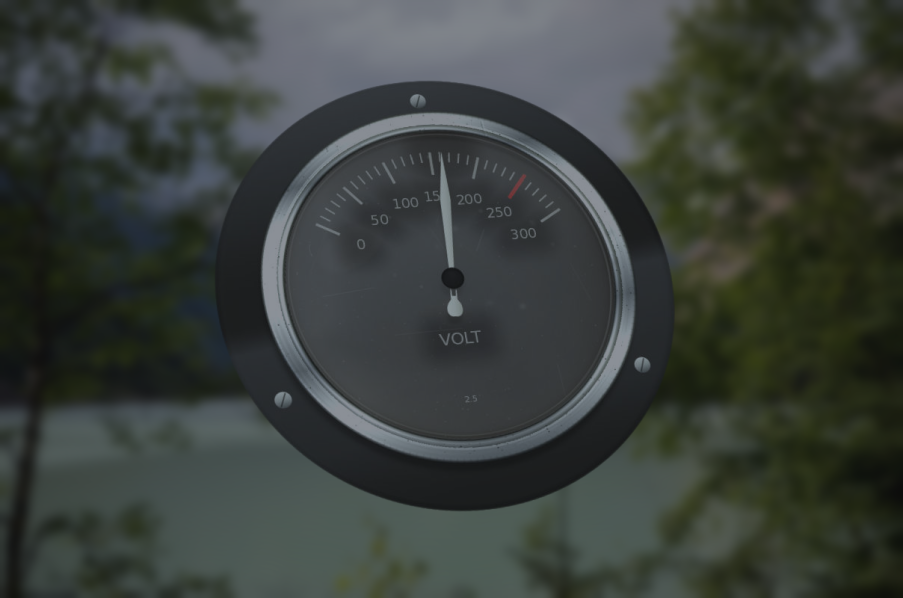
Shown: 160 V
